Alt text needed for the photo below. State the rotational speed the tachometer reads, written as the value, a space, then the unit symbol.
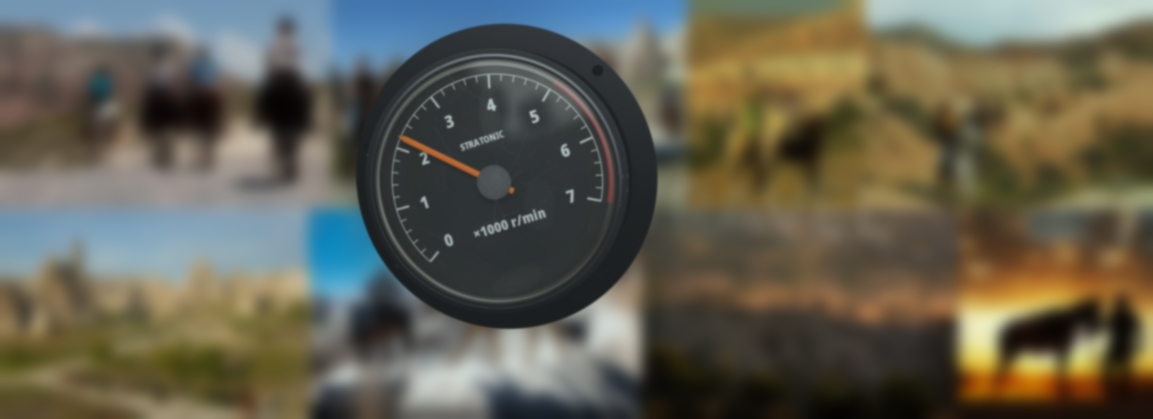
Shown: 2200 rpm
